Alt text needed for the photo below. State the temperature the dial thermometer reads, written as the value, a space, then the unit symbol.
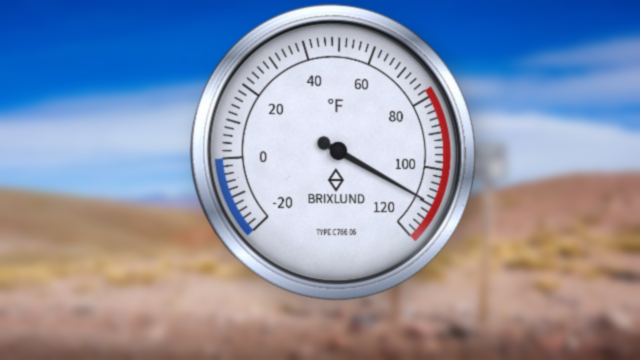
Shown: 110 °F
